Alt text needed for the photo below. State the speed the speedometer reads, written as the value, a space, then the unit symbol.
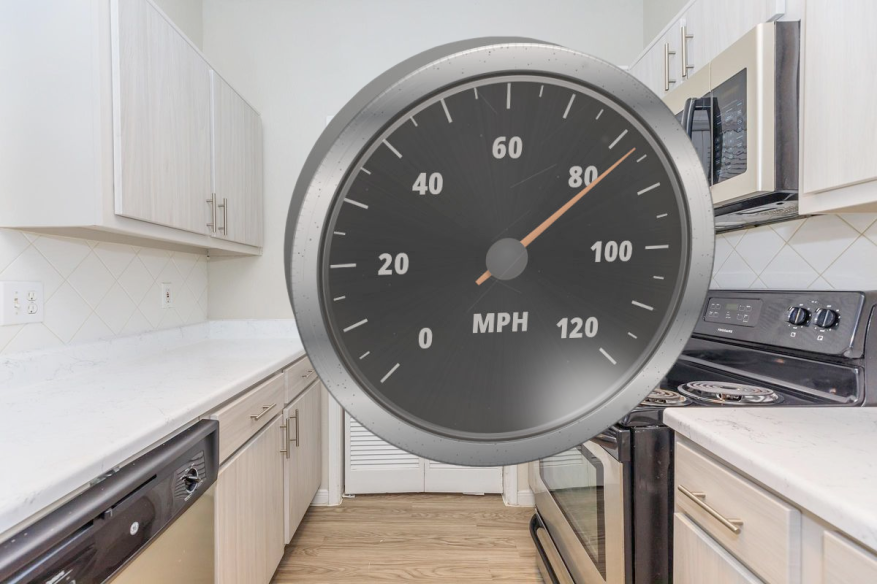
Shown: 82.5 mph
